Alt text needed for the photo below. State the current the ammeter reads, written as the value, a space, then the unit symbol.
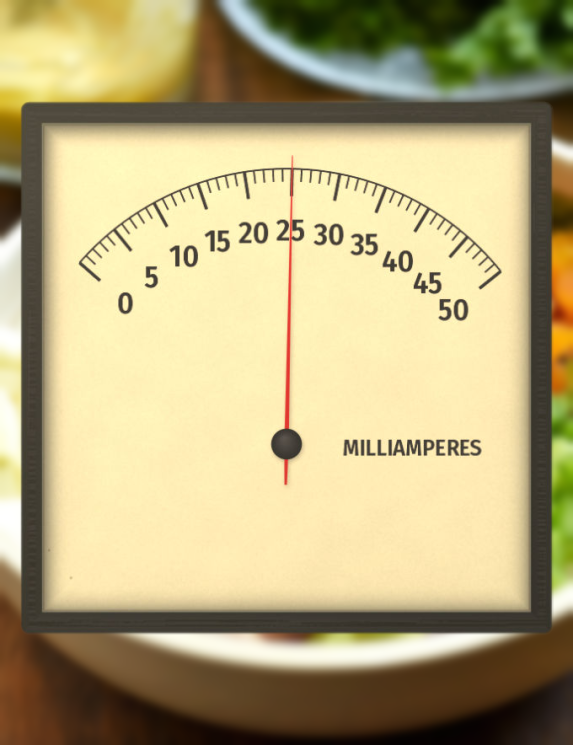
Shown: 25 mA
